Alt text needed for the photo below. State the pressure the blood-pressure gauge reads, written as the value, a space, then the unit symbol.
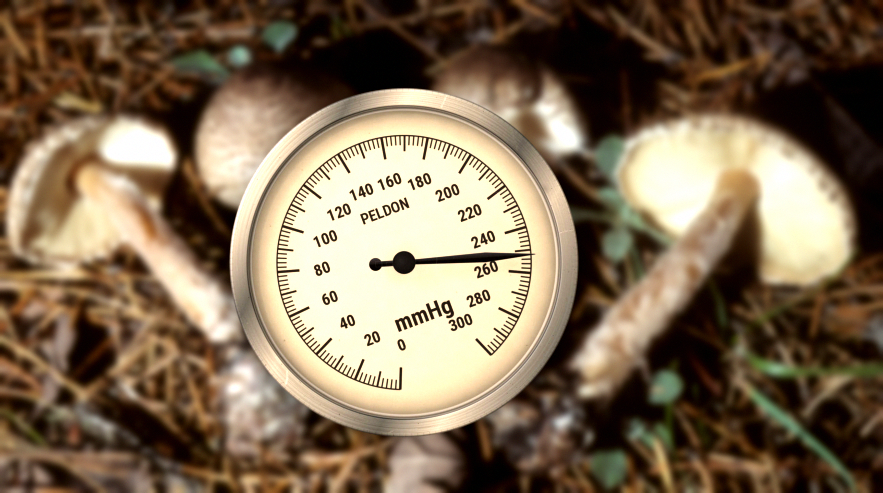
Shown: 252 mmHg
